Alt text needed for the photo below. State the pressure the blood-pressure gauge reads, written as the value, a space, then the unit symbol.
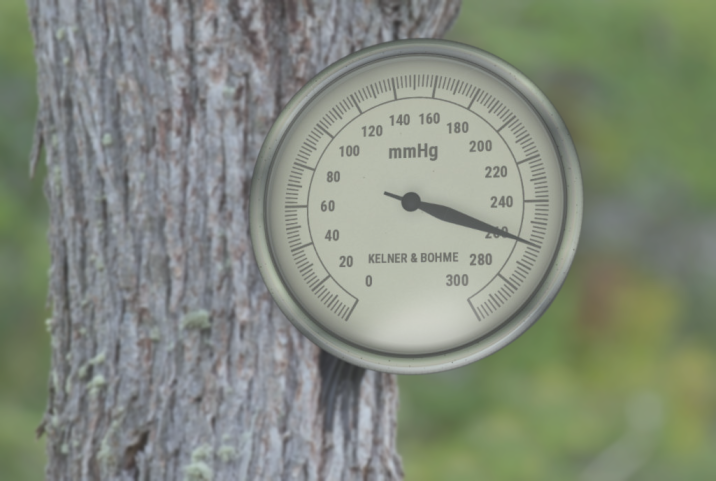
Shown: 260 mmHg
